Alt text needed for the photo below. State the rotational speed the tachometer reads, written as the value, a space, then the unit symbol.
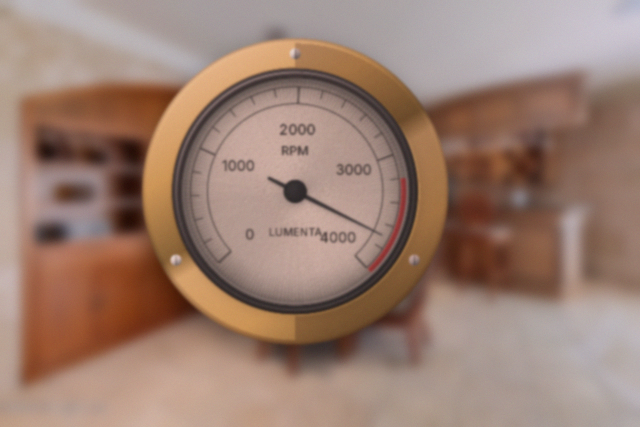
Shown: 3700 rpm
